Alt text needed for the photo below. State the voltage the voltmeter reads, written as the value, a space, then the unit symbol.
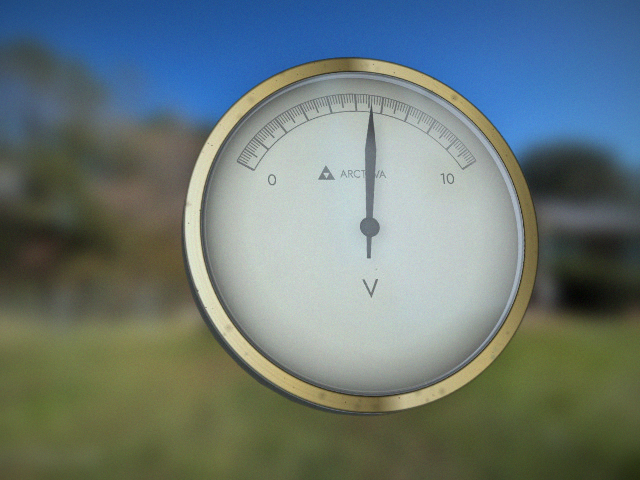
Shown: 5.5 V
